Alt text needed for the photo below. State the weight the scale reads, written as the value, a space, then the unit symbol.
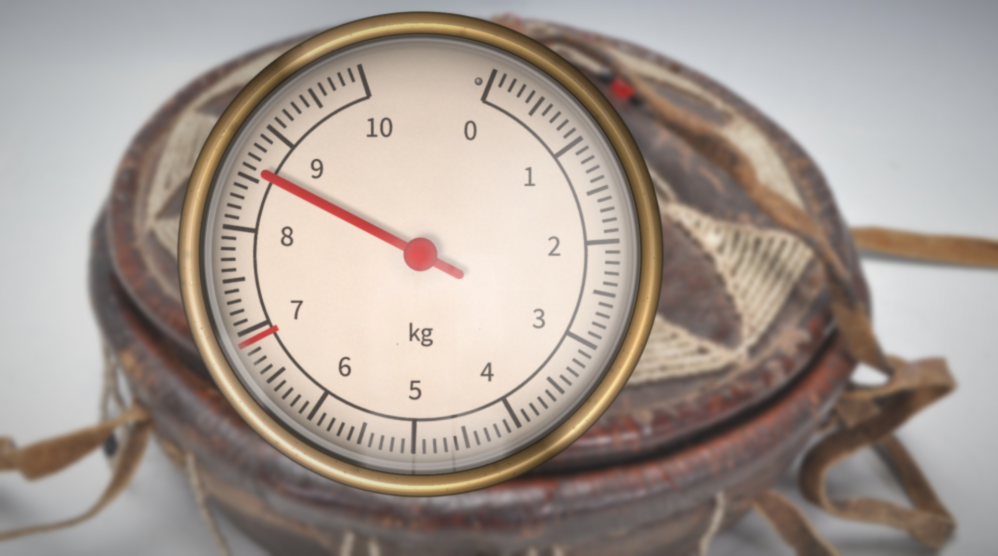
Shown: 8.6 kg
